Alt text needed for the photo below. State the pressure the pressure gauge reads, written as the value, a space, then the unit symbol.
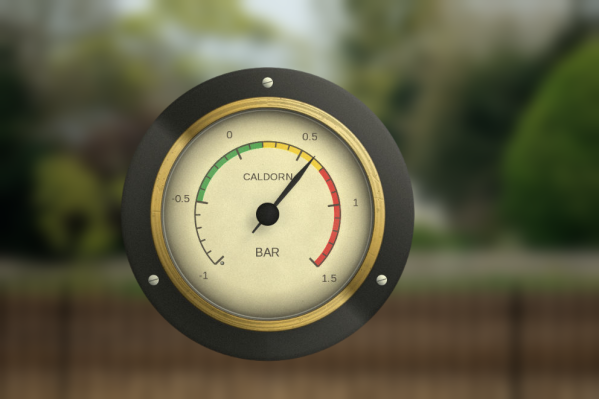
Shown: 0.6 bar
